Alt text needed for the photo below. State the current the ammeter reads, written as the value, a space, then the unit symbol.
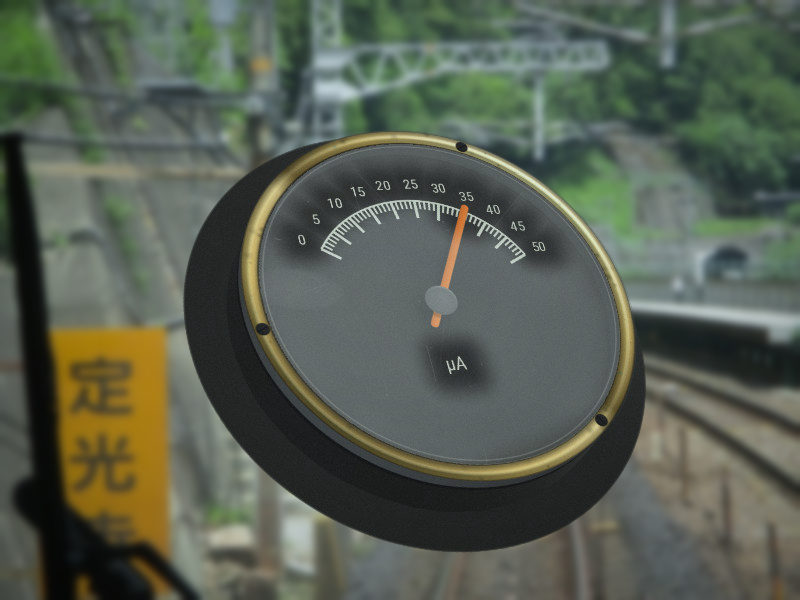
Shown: 35 µA
